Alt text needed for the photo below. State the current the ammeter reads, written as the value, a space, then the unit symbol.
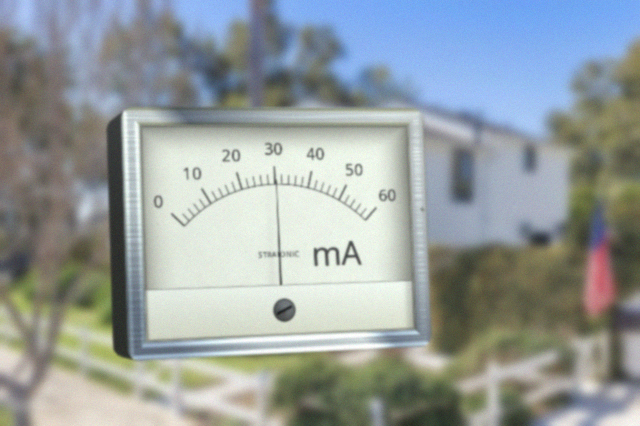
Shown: 30 mA
